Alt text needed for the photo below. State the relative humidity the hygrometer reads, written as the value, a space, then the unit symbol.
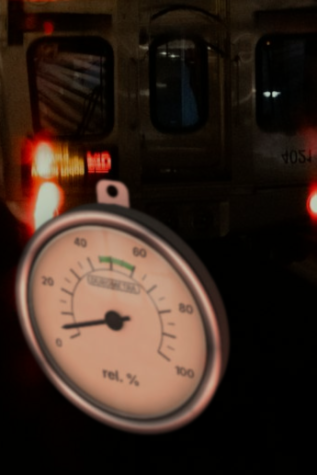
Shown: 5 %
